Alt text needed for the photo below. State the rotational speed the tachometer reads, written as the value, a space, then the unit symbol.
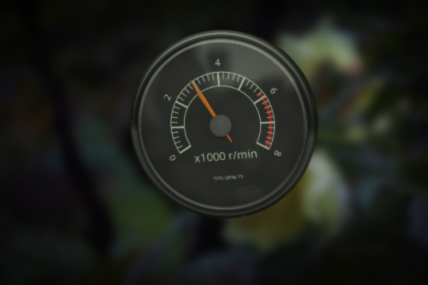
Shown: 3000 rpm
